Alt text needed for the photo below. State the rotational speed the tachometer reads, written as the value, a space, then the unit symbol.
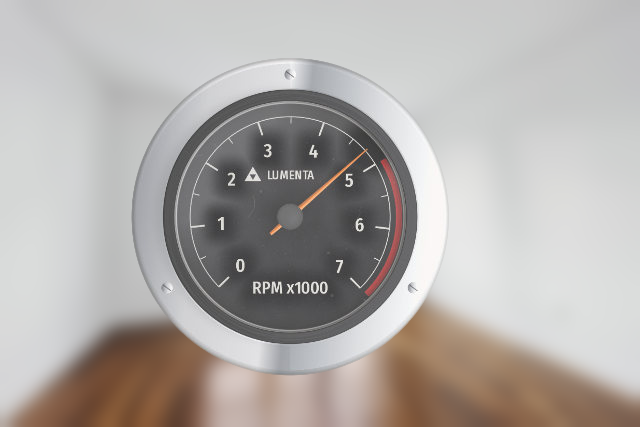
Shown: 4750 rpm
